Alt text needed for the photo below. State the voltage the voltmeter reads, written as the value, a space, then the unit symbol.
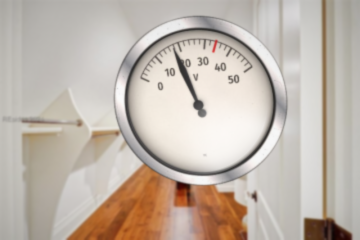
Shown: 18 V
